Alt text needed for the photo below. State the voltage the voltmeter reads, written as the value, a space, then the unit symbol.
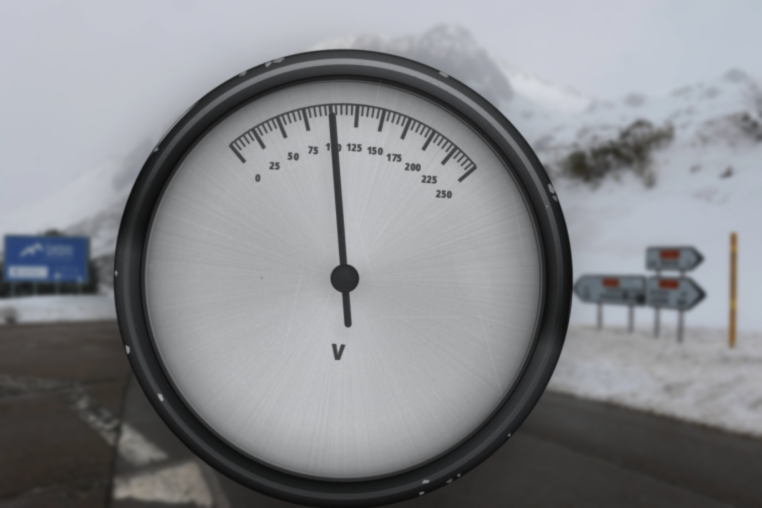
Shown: 100 V
